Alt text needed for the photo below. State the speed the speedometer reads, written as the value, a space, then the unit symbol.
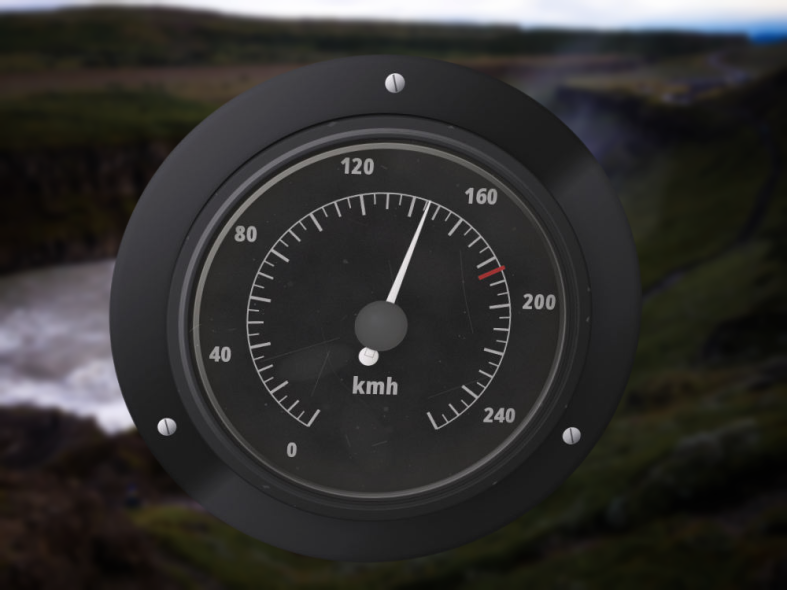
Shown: 145 km/h
